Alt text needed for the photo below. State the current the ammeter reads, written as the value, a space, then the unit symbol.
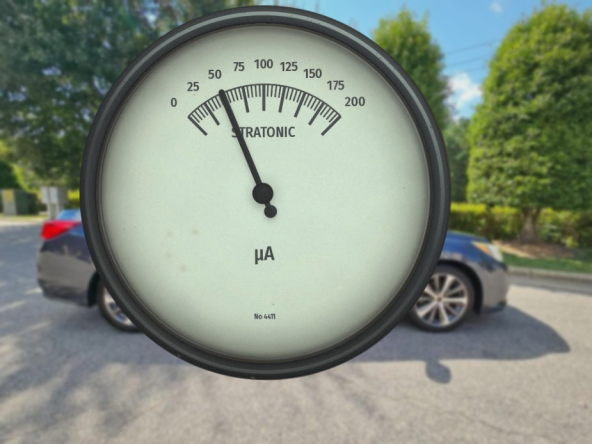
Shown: 50 µA
